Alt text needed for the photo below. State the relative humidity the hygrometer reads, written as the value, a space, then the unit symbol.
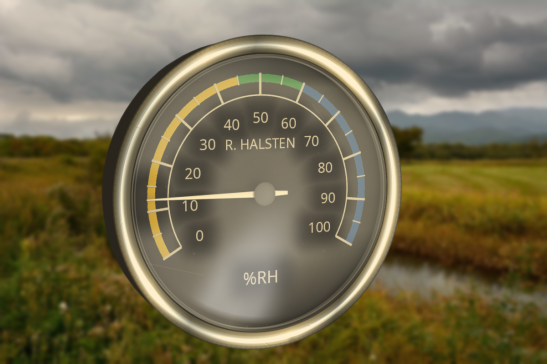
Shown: 12.5 %
